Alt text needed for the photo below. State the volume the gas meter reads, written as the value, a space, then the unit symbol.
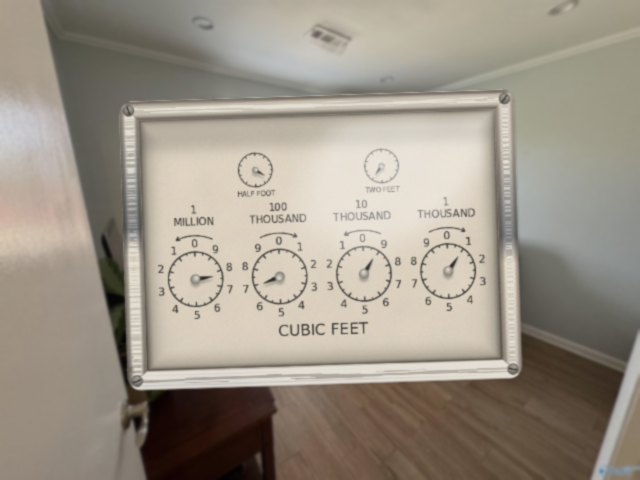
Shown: 769100 ft³
